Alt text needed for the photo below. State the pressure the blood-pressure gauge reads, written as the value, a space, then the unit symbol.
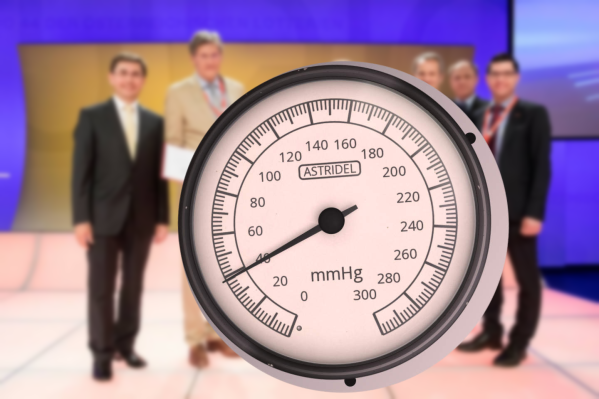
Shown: 38 mmHg
